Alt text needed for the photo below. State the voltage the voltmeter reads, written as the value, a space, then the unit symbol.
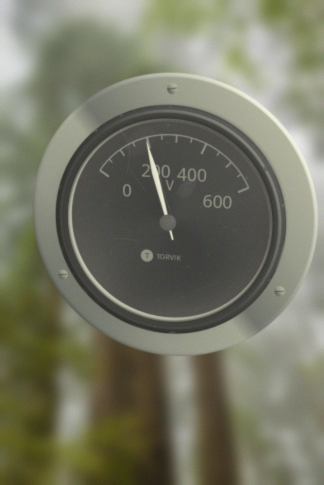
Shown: 200 V
